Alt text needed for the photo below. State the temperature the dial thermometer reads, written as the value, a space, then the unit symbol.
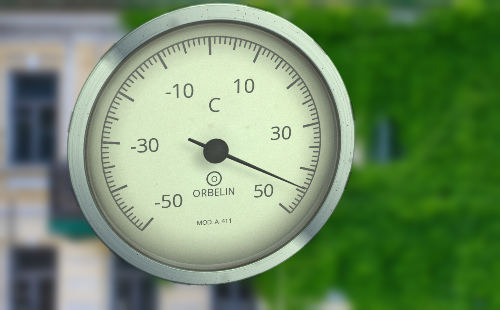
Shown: 44 °C
